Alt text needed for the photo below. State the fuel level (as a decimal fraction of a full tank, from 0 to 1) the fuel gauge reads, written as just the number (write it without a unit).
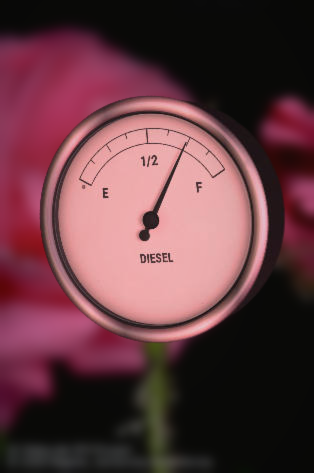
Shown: 0.75
